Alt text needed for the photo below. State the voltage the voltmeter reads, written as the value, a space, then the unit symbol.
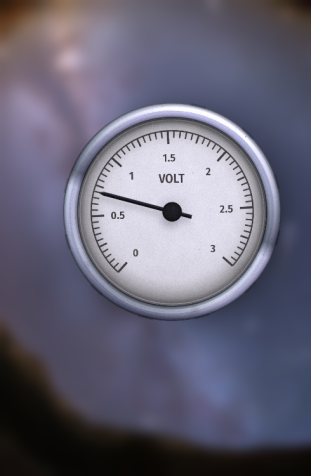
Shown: 0.7 V
